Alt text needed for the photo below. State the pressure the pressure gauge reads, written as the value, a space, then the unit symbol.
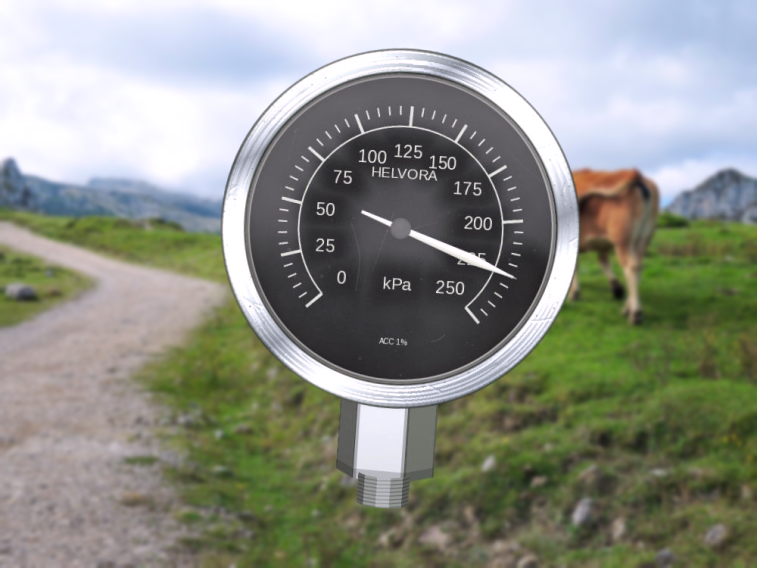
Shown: 225 kPa
